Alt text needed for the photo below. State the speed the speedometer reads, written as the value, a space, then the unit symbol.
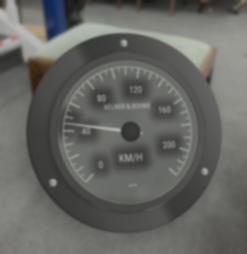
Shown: 45 km/h
